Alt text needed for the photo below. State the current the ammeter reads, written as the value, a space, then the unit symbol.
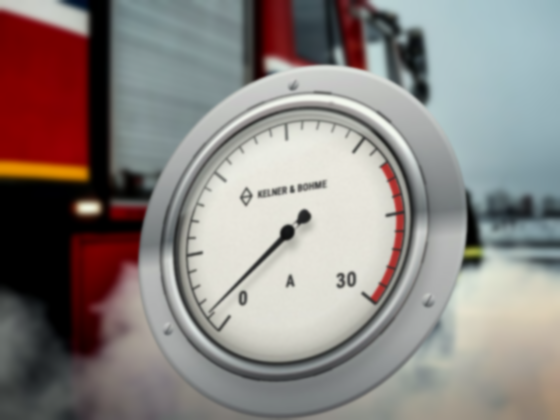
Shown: 1 A
